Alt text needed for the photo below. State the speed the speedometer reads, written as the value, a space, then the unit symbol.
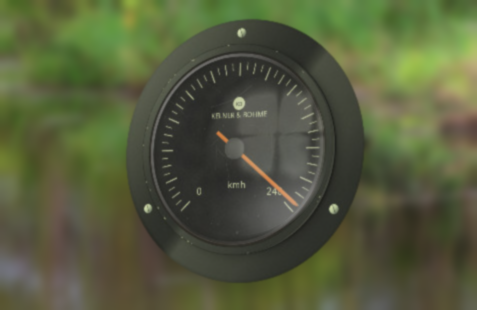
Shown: 235 km/h
